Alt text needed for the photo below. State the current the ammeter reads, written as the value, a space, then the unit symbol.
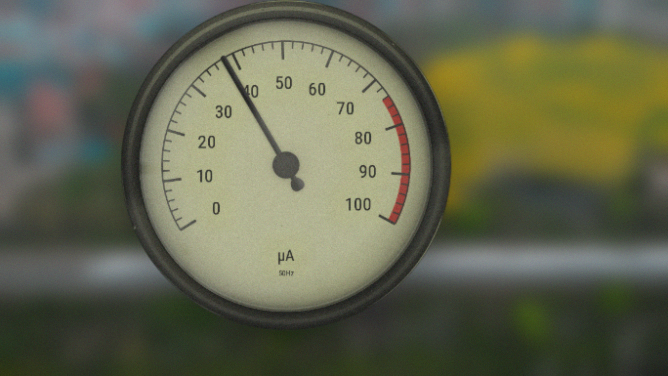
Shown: 38 µA
